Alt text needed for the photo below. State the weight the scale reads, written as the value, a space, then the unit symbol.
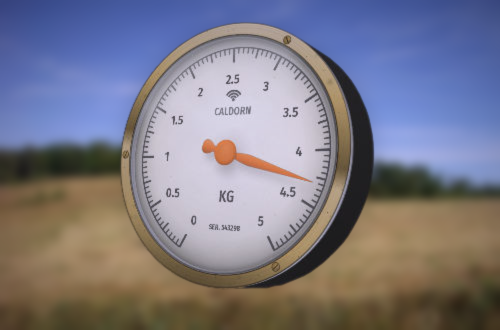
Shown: 4.3 kg
